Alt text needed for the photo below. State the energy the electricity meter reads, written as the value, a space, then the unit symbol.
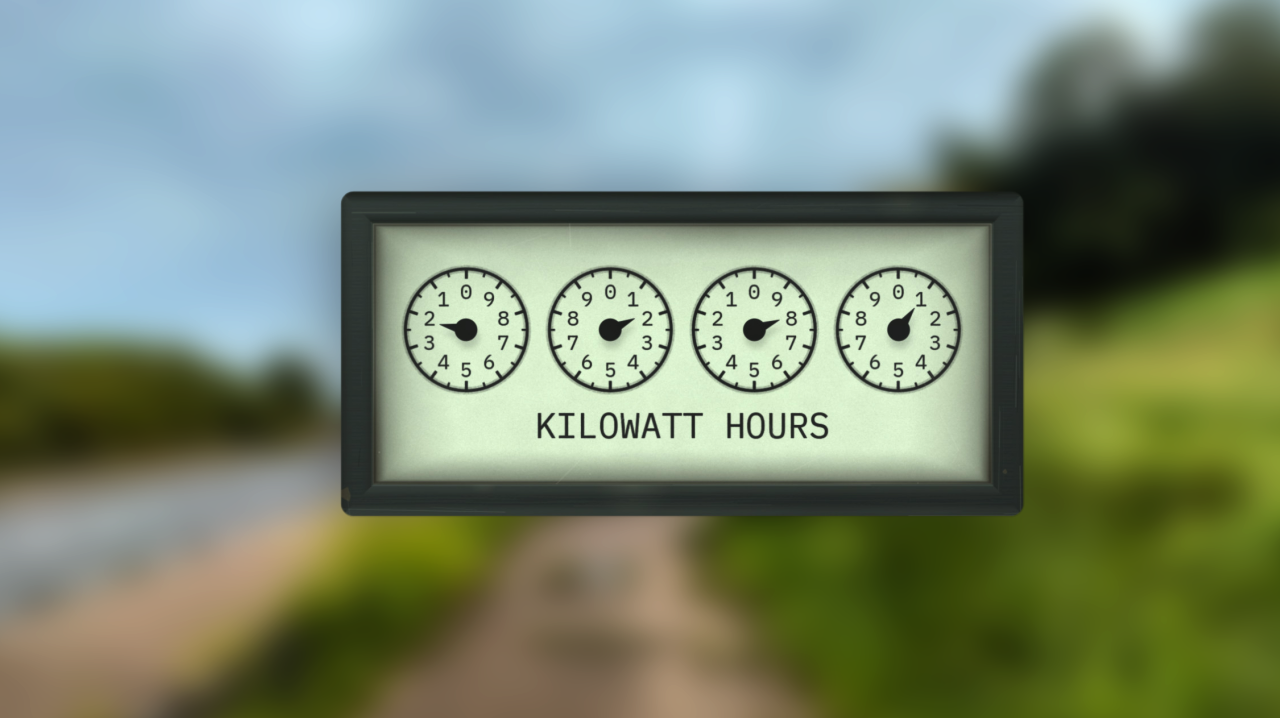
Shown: 2181 kWh
